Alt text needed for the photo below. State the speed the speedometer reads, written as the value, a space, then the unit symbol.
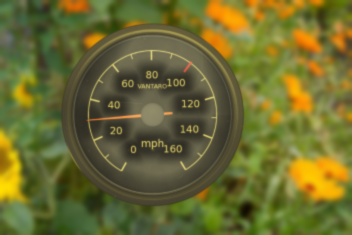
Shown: 30 mph
